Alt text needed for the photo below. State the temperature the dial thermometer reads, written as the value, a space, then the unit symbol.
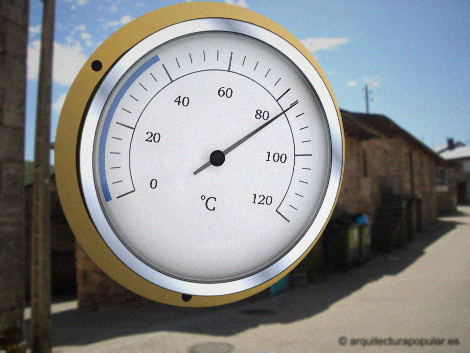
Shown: 84 °C
